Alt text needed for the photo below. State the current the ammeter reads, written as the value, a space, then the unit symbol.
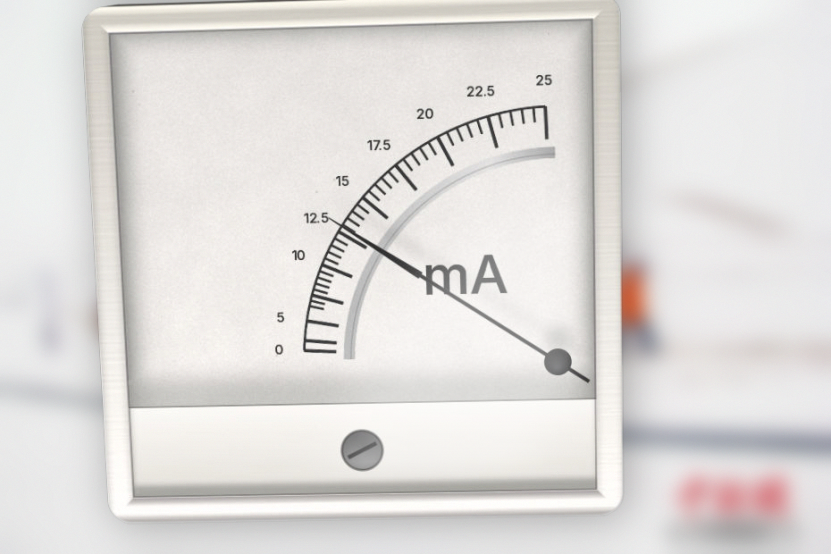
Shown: 13 mA
